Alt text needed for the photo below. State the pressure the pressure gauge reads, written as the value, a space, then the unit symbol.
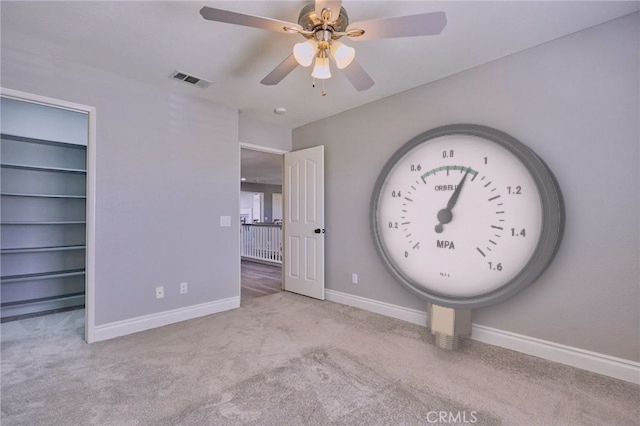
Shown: 0.95 MPa
